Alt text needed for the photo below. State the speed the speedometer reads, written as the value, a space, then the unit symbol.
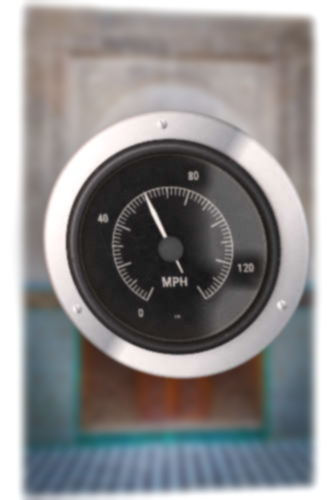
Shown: 60 mph
